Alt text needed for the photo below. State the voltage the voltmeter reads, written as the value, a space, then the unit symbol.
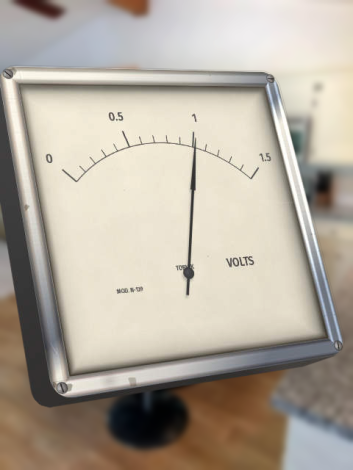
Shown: 1 V
